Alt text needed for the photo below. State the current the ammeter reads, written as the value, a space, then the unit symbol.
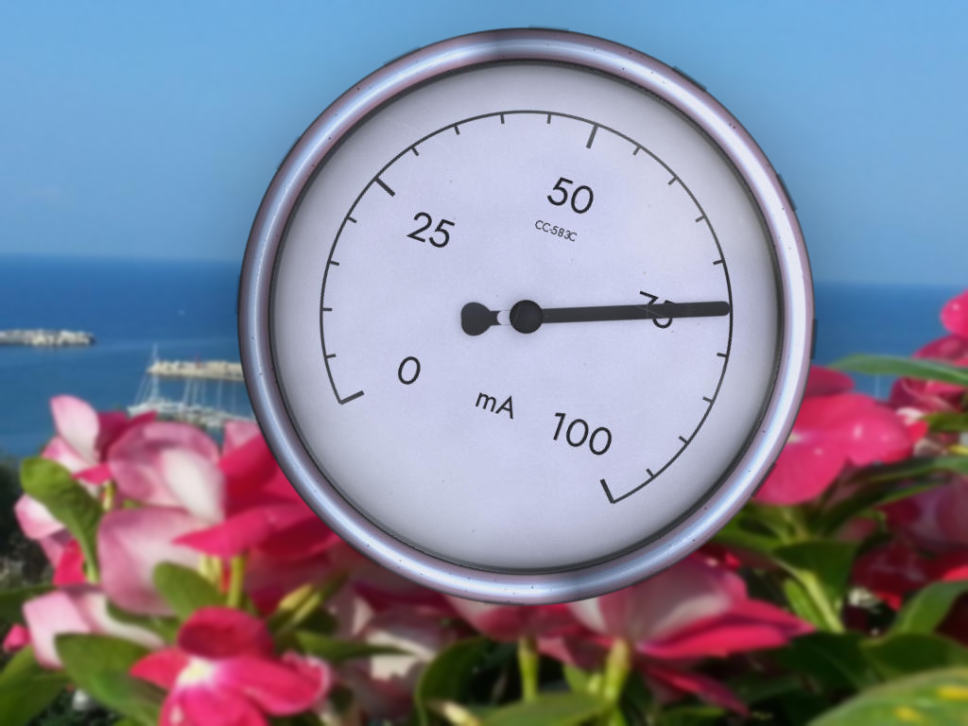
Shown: 75 mA
